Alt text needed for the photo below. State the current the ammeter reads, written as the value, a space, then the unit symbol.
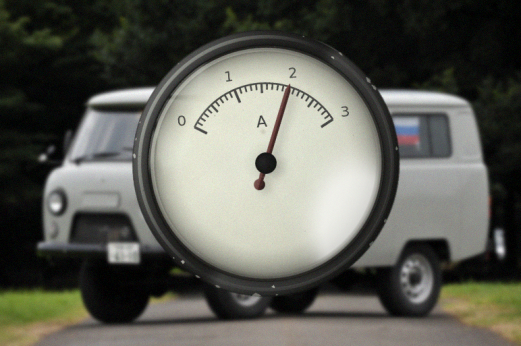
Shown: 2 A
